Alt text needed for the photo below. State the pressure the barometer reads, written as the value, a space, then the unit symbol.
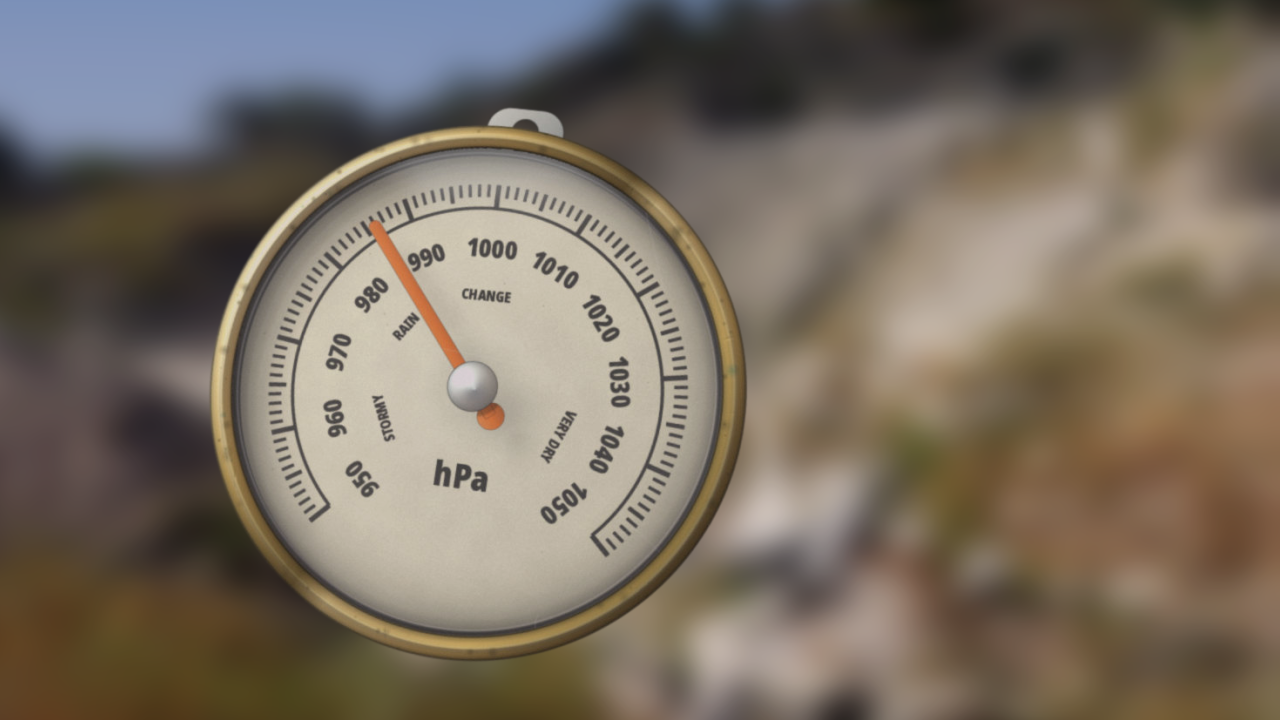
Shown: 986 hPa
